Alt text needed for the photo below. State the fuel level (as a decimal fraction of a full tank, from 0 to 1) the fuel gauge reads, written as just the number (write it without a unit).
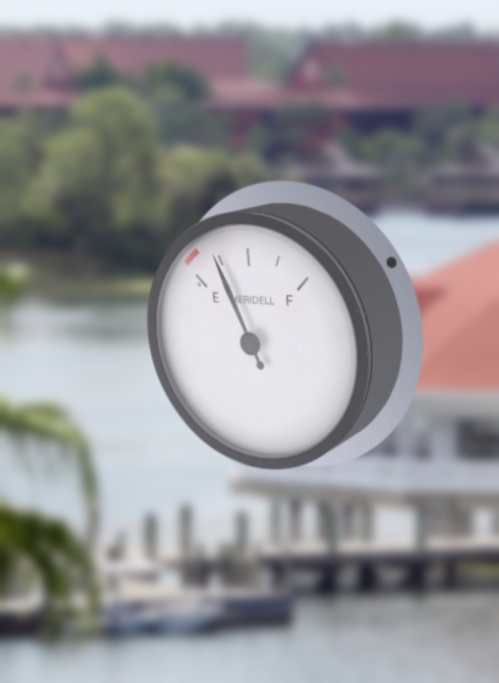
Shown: 0.25
